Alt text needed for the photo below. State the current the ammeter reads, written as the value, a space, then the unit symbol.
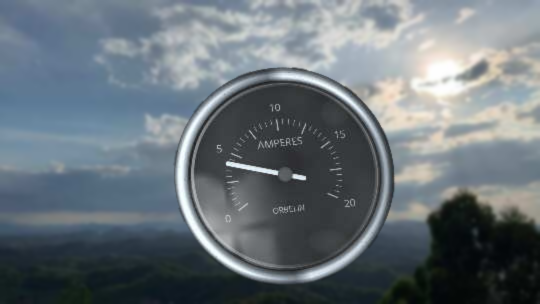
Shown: 4 A
